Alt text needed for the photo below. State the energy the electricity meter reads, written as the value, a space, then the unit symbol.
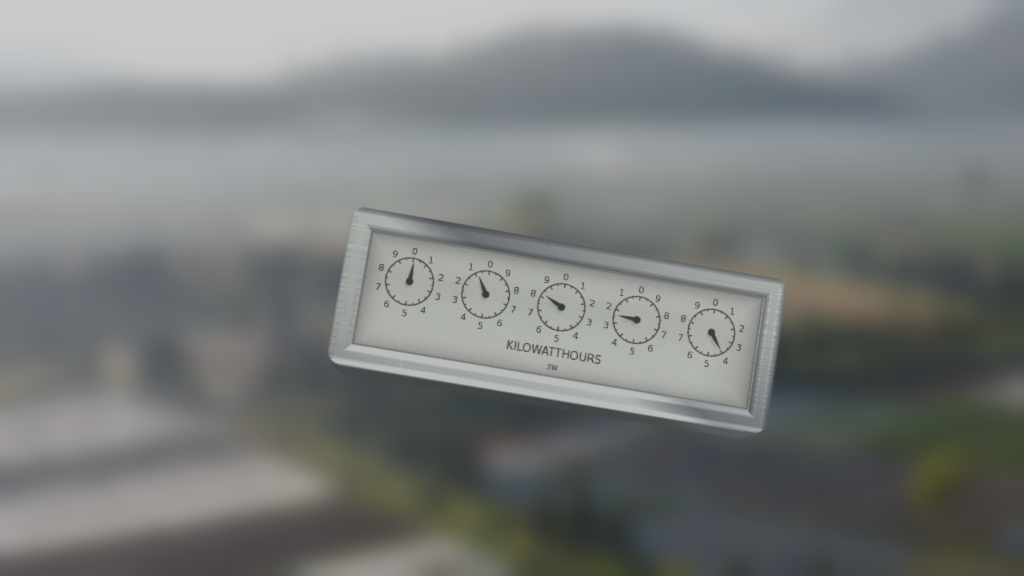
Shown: 824 kWh
